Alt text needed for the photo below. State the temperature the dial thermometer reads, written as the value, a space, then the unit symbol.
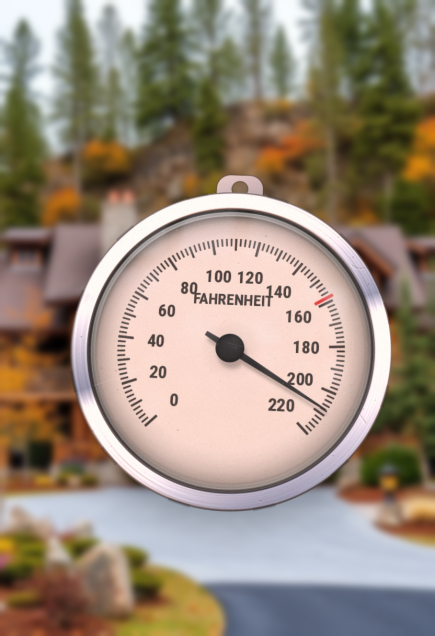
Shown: 208 °F
